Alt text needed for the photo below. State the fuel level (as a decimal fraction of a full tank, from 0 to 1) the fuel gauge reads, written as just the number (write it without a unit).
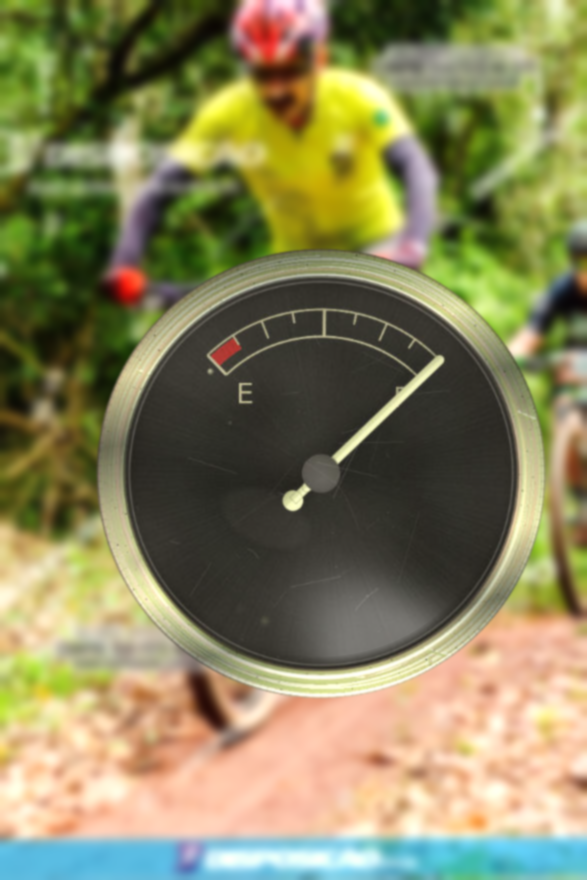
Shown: 1
